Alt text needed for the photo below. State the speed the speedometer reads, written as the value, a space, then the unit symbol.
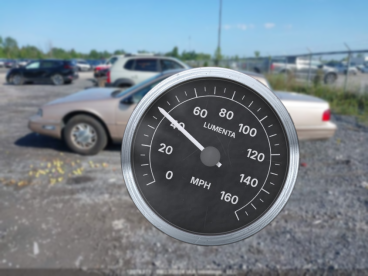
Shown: 40 mph
